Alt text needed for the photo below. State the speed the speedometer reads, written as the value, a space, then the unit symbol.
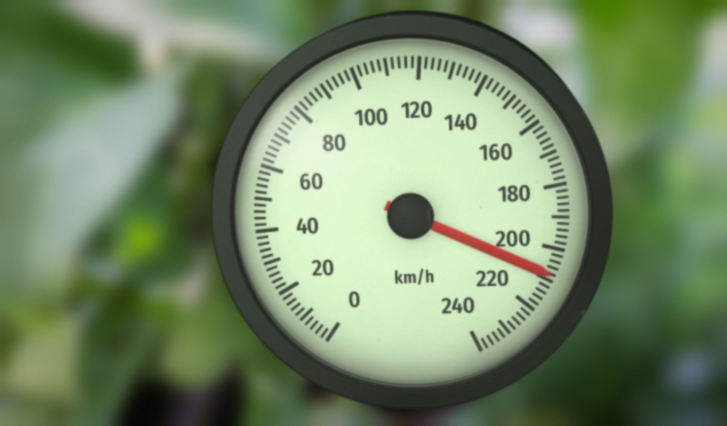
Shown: 208 km/h
